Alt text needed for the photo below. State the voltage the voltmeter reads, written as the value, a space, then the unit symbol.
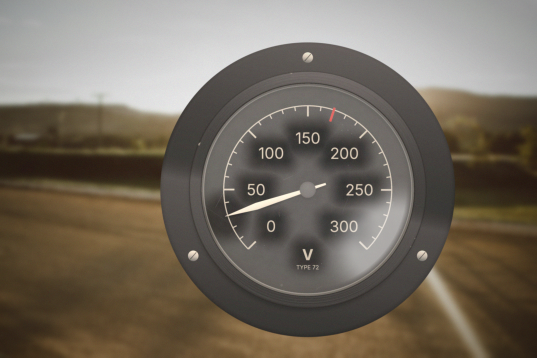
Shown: 30 V
